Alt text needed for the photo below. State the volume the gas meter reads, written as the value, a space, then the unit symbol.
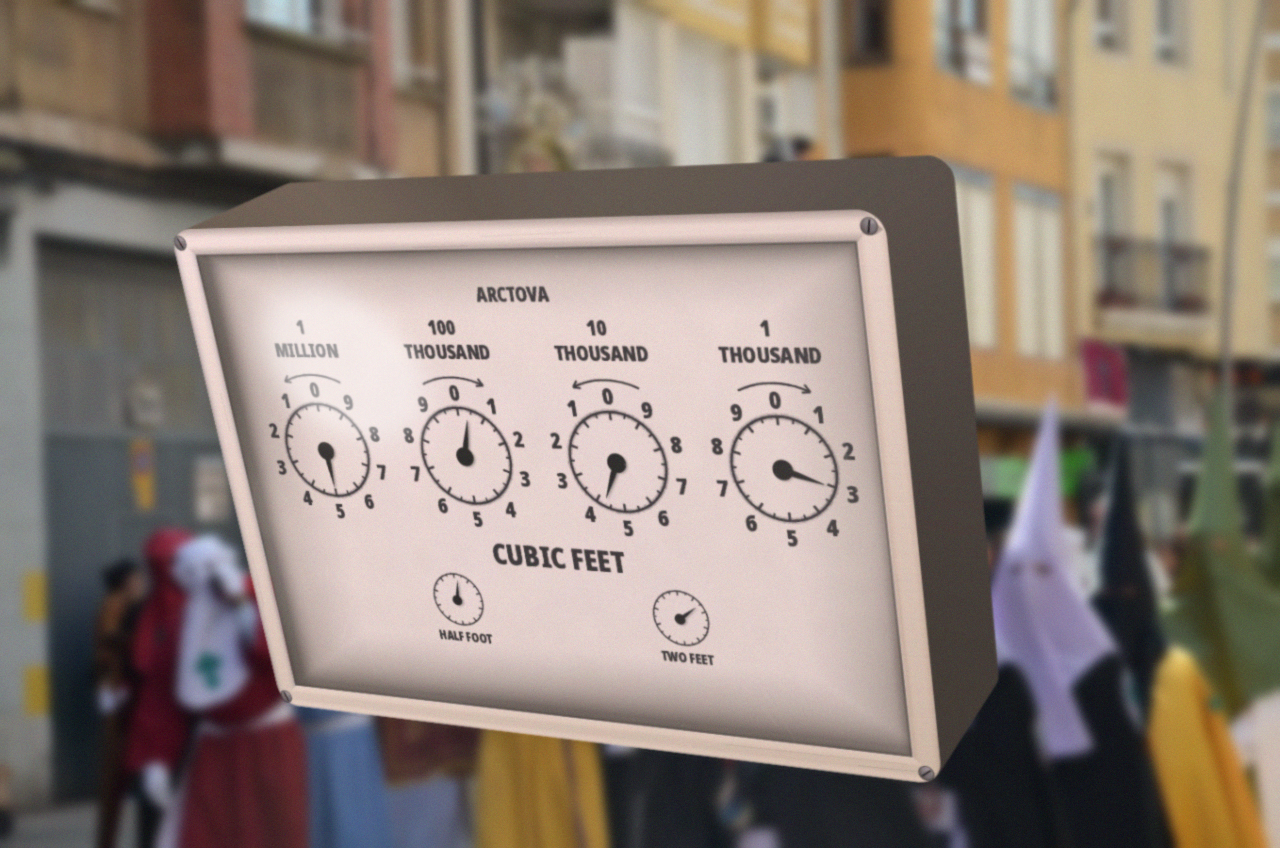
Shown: 504300 ft³
